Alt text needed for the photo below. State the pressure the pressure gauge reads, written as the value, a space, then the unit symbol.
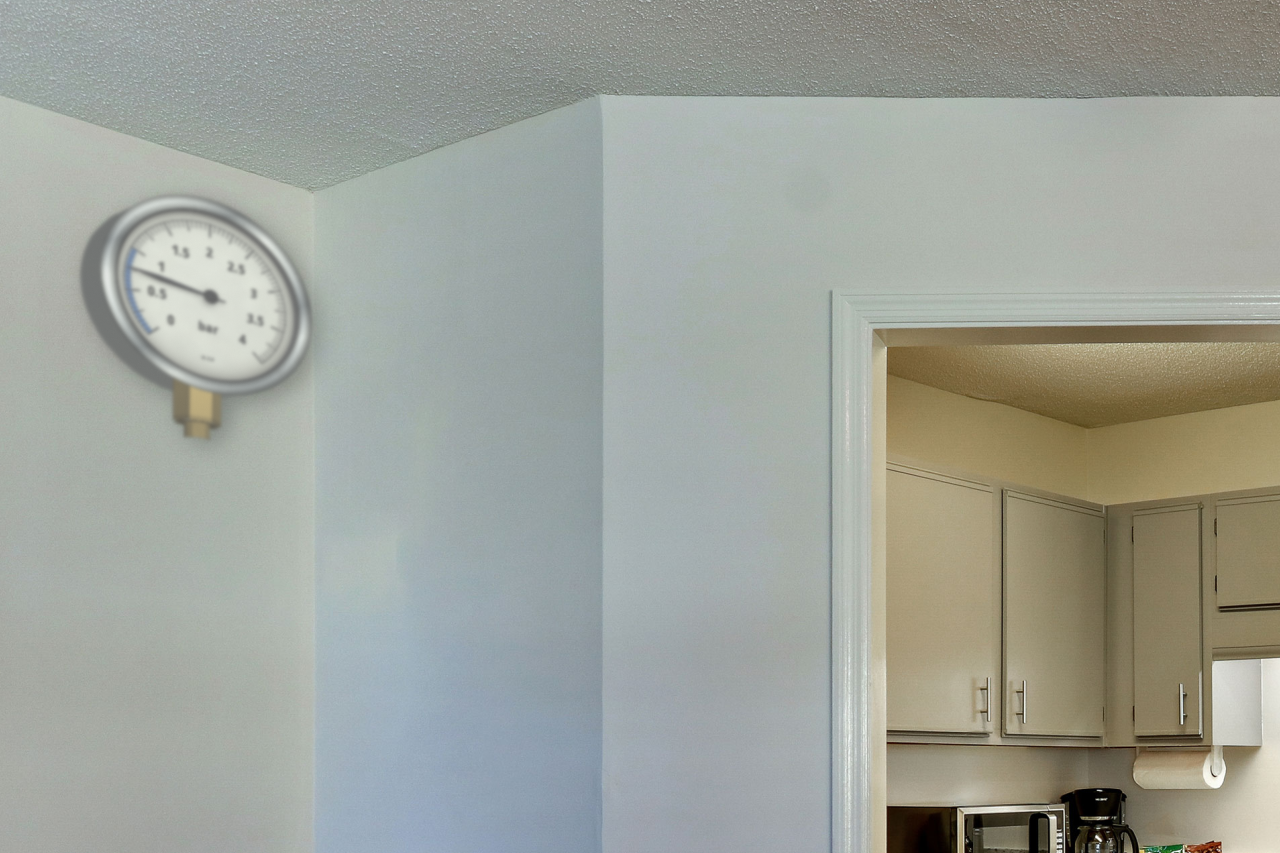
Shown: 0.75 bar
